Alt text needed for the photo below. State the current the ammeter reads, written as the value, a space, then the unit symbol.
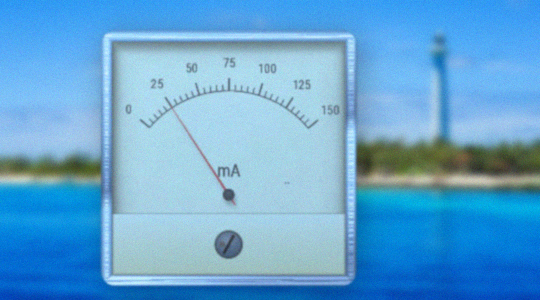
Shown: 25 mA
